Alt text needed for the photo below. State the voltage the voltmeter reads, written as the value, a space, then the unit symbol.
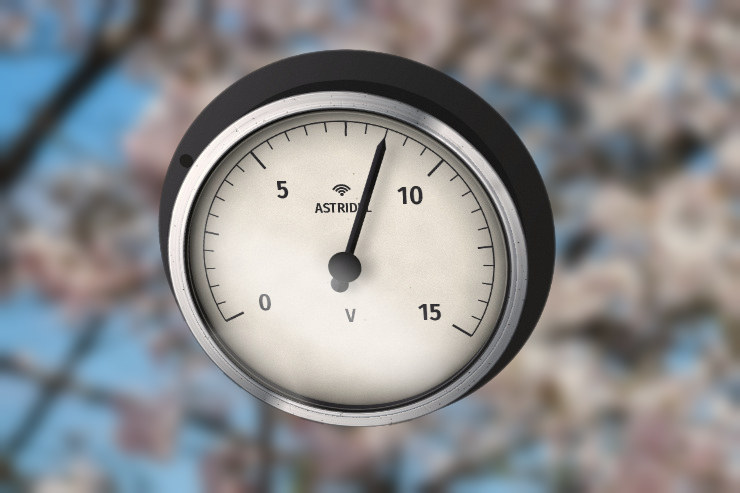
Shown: 8.5 V
